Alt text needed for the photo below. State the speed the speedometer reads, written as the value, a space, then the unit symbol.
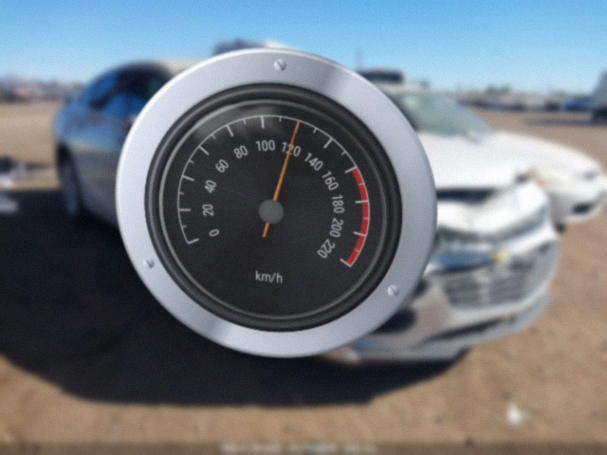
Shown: 120 km/h
